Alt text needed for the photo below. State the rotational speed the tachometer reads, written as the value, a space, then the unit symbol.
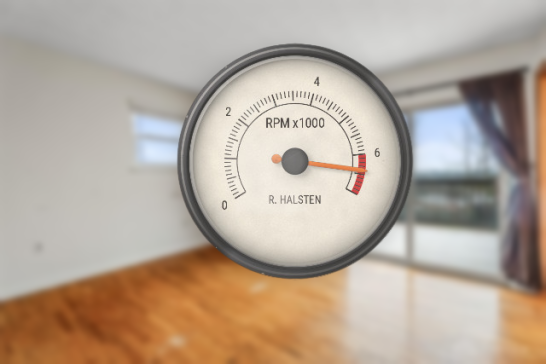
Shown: 6400 rpm
